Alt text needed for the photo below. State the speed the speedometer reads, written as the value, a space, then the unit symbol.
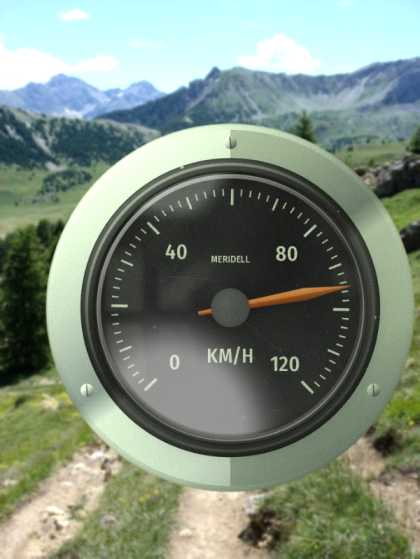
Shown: 95 km/h
